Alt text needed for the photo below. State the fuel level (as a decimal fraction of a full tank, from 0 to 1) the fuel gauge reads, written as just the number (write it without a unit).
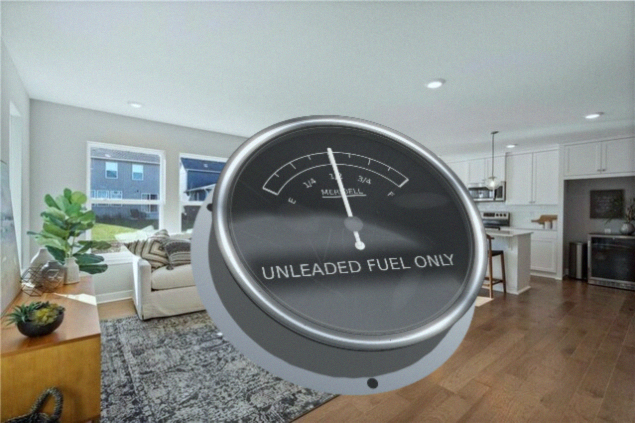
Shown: 0.5
